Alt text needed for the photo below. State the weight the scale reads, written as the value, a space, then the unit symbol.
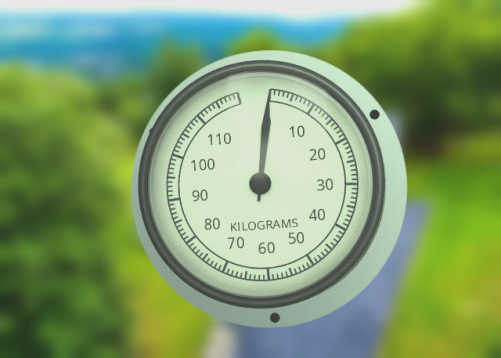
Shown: 0 kg
